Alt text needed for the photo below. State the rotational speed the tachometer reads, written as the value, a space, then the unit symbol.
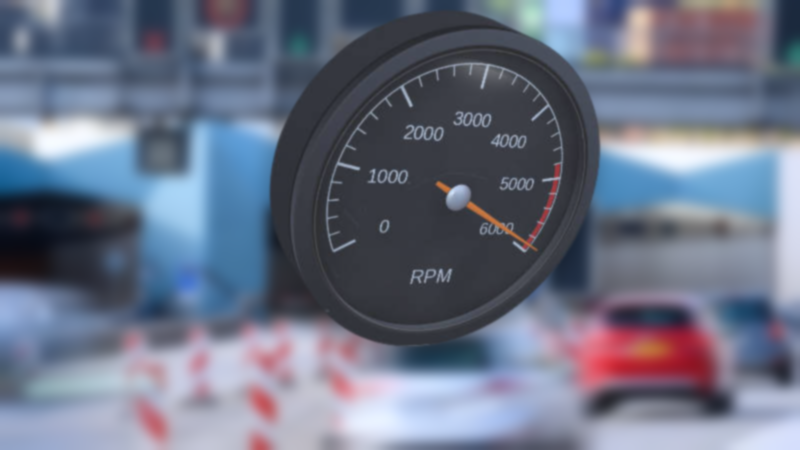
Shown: 5900 rpm
